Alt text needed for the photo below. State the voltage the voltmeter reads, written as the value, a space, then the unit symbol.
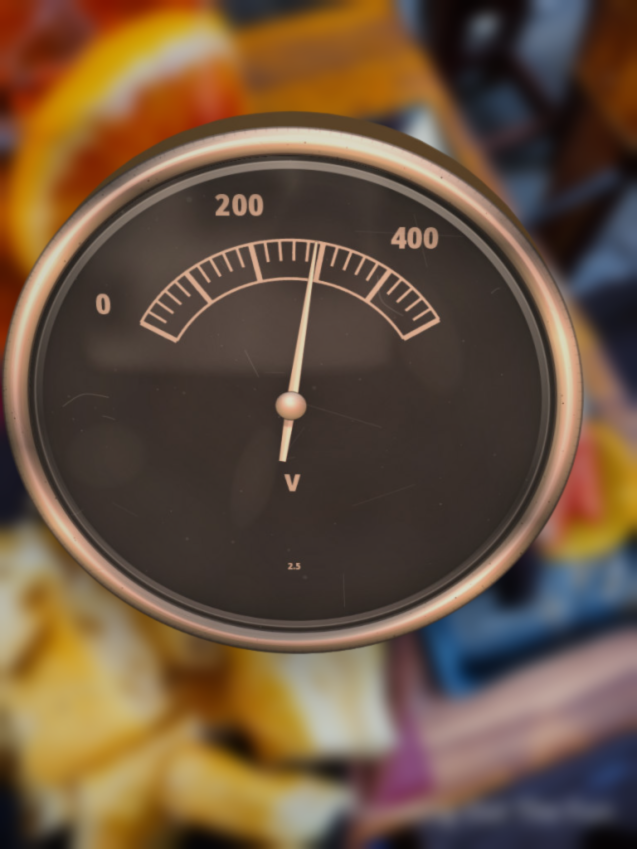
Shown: 290 V
